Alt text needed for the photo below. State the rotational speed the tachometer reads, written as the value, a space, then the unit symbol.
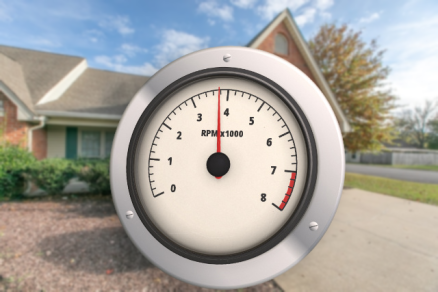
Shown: 3800 rpm
